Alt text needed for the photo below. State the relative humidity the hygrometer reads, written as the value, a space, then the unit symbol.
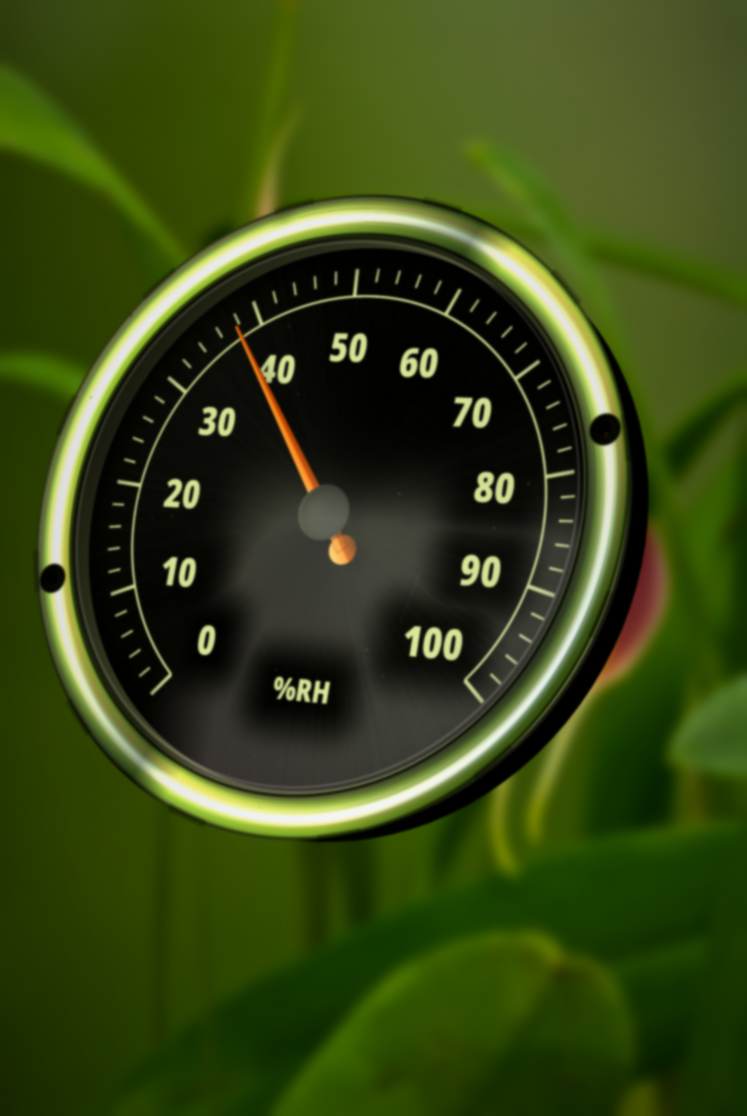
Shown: 38 %
